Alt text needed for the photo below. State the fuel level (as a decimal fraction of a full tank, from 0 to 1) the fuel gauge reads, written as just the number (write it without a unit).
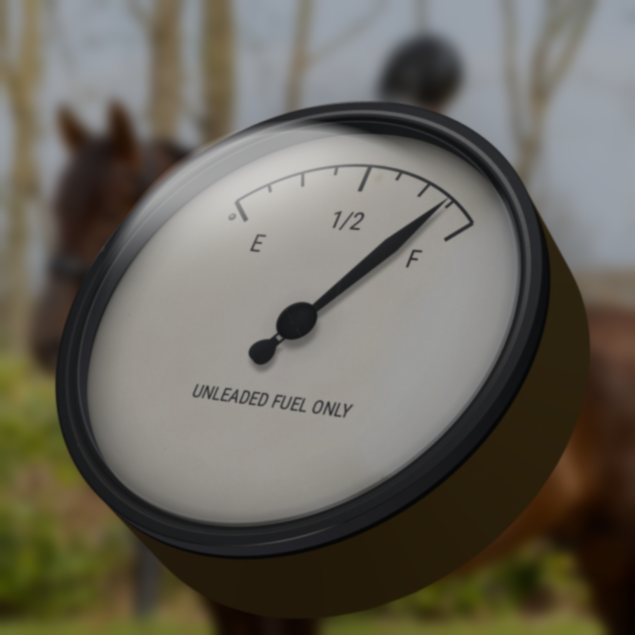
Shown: 0.875
